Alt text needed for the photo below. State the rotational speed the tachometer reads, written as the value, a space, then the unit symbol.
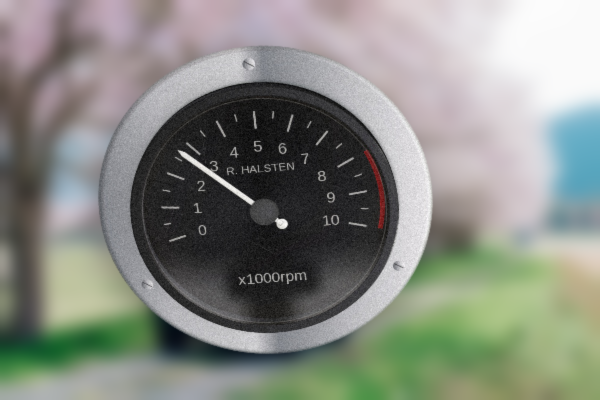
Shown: 2750 rpm
